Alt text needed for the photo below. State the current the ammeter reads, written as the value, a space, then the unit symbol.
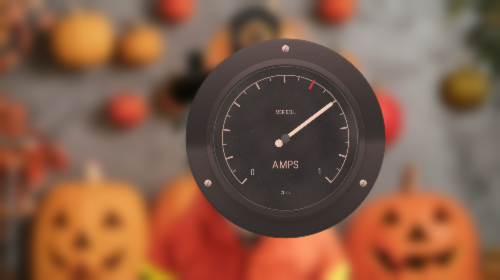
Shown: 0.7 A
